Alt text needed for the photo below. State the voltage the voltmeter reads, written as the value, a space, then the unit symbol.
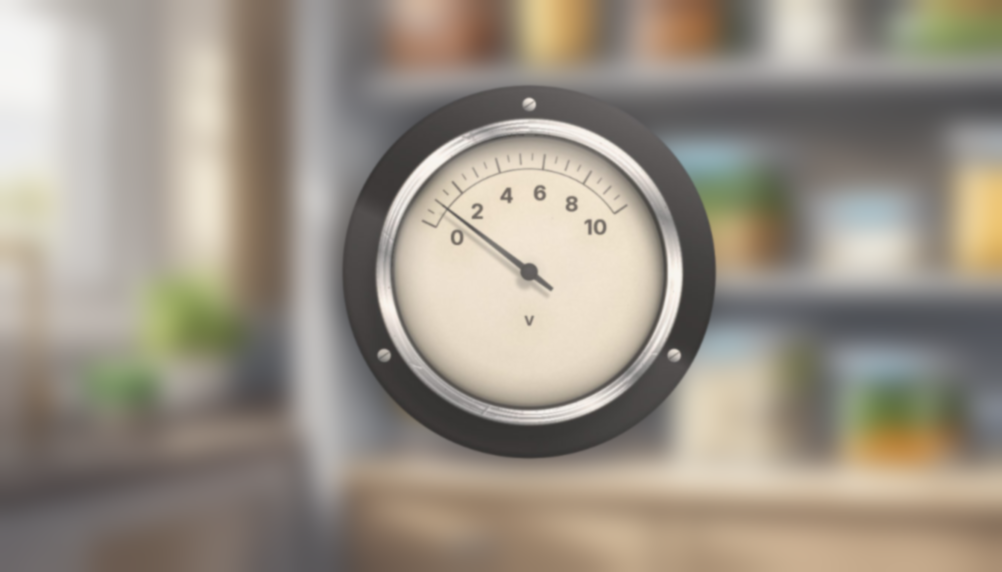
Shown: 1 V
